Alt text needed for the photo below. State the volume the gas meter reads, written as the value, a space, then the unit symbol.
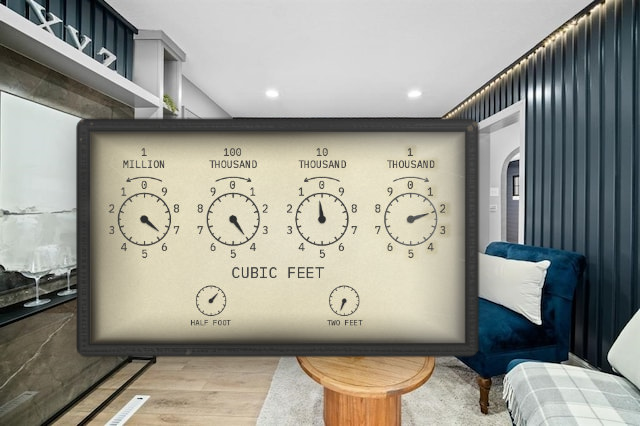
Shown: 640200 ft³
